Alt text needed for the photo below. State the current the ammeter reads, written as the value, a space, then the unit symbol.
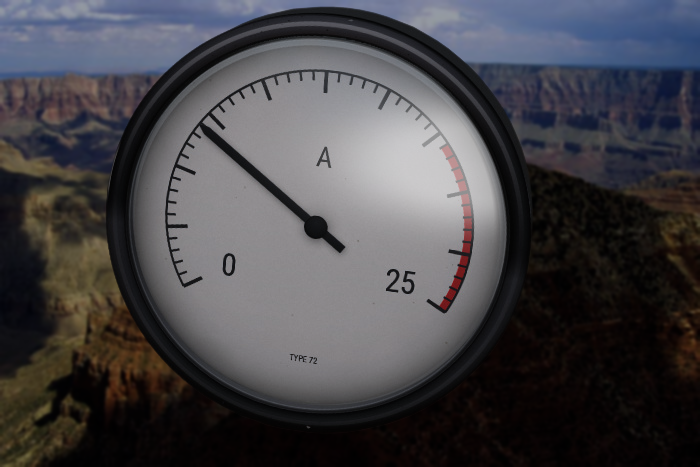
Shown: 7 A
